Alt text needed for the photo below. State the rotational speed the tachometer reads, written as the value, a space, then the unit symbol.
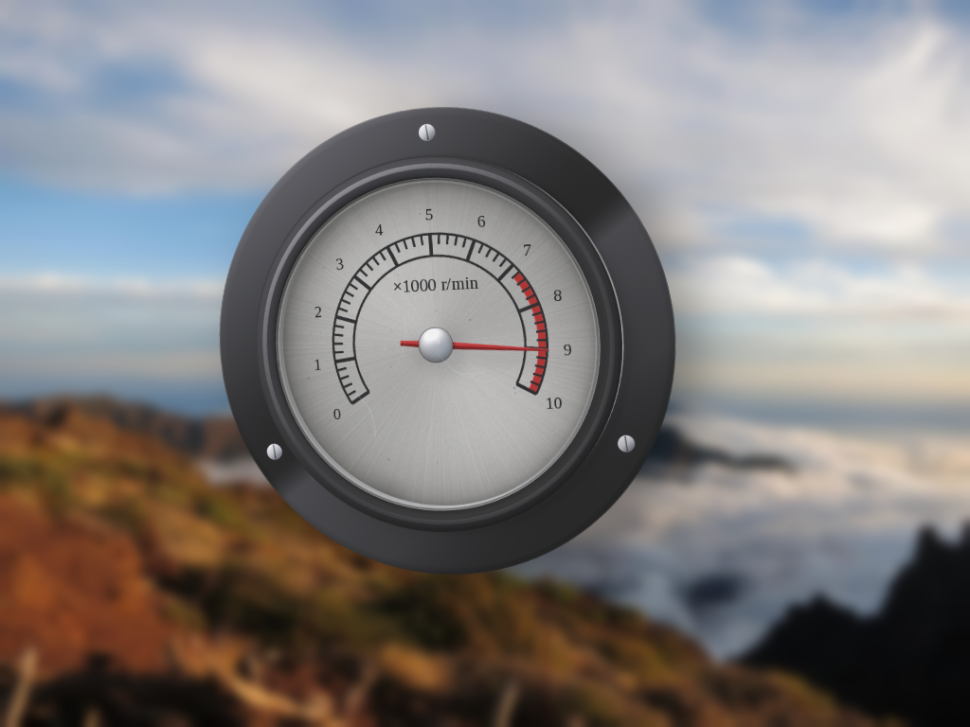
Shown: 9000 rpm
